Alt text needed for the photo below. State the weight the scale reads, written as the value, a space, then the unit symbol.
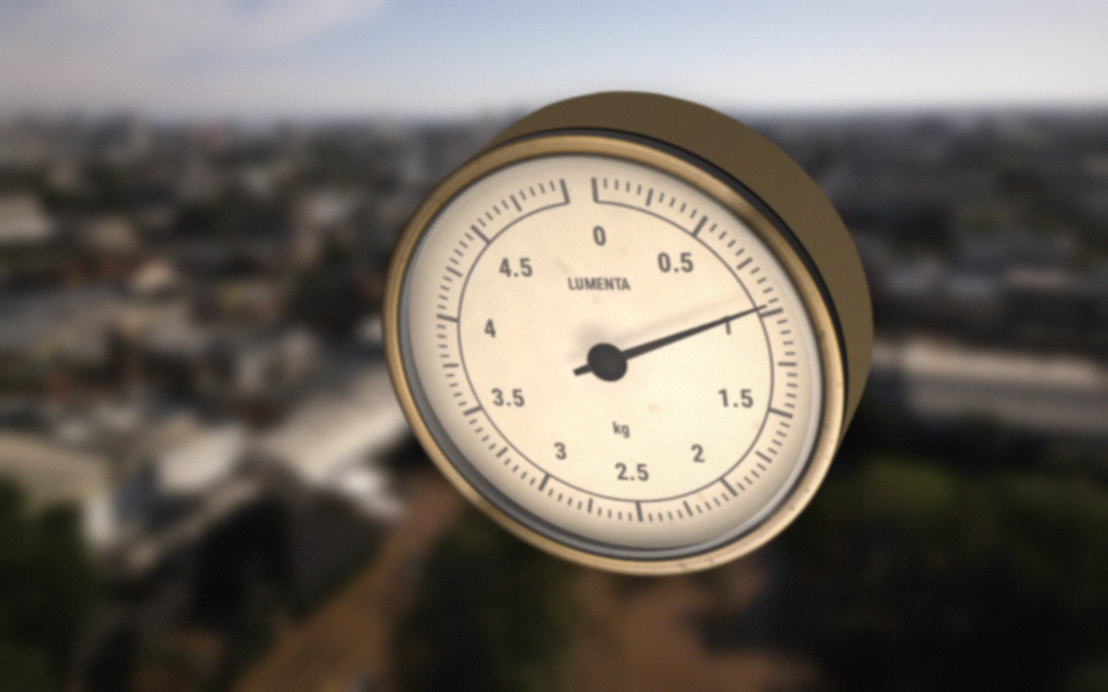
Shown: 0.95 kg
